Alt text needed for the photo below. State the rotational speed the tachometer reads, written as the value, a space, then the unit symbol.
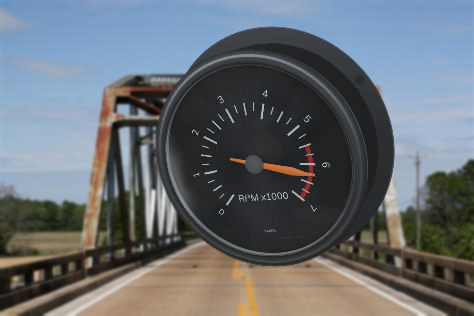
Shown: 6250 rpm
